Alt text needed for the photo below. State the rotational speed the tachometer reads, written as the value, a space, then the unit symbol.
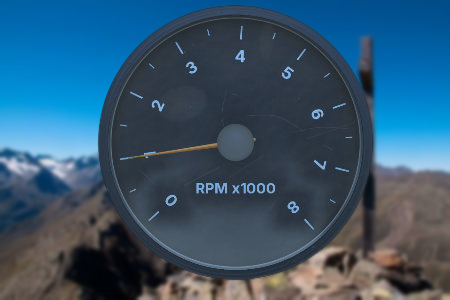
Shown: 1000 rpm
